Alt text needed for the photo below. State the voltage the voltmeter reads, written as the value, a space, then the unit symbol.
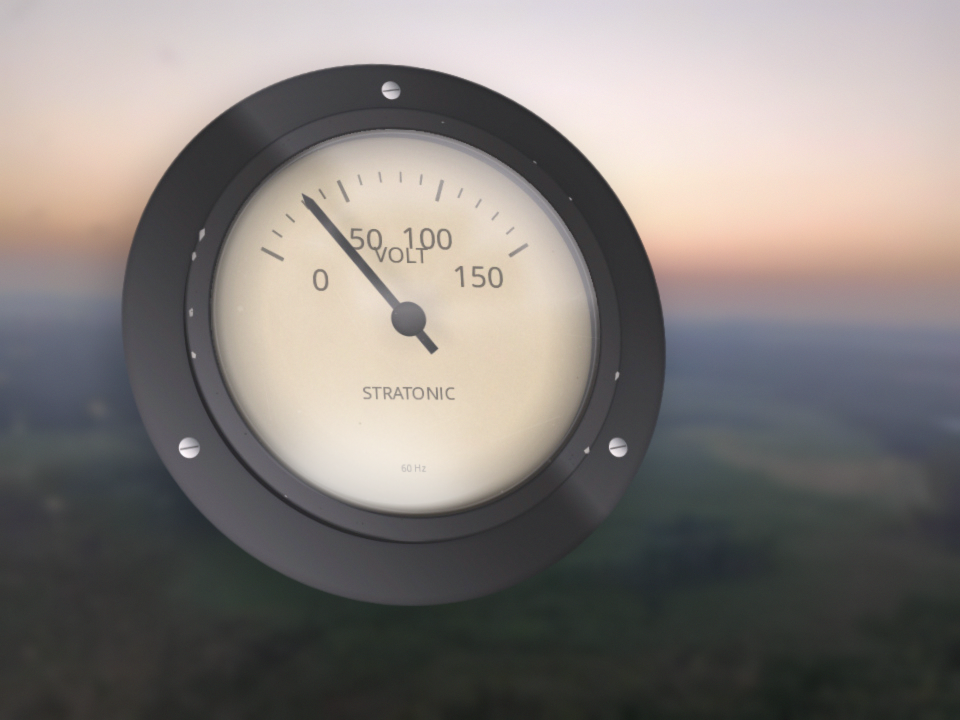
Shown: 30 V
